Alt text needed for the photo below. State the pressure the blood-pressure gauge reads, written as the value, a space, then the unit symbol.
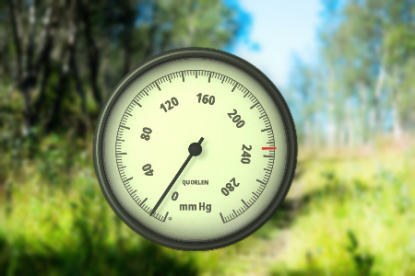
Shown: 10 mmHg
